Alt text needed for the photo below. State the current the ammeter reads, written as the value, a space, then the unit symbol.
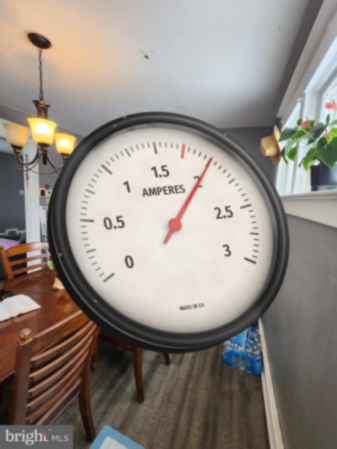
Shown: 2 A
